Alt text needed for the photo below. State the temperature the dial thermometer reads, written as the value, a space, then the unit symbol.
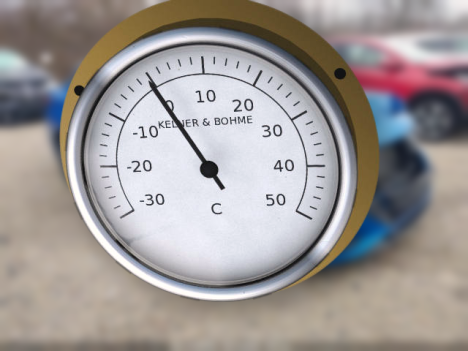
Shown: 0 °C
